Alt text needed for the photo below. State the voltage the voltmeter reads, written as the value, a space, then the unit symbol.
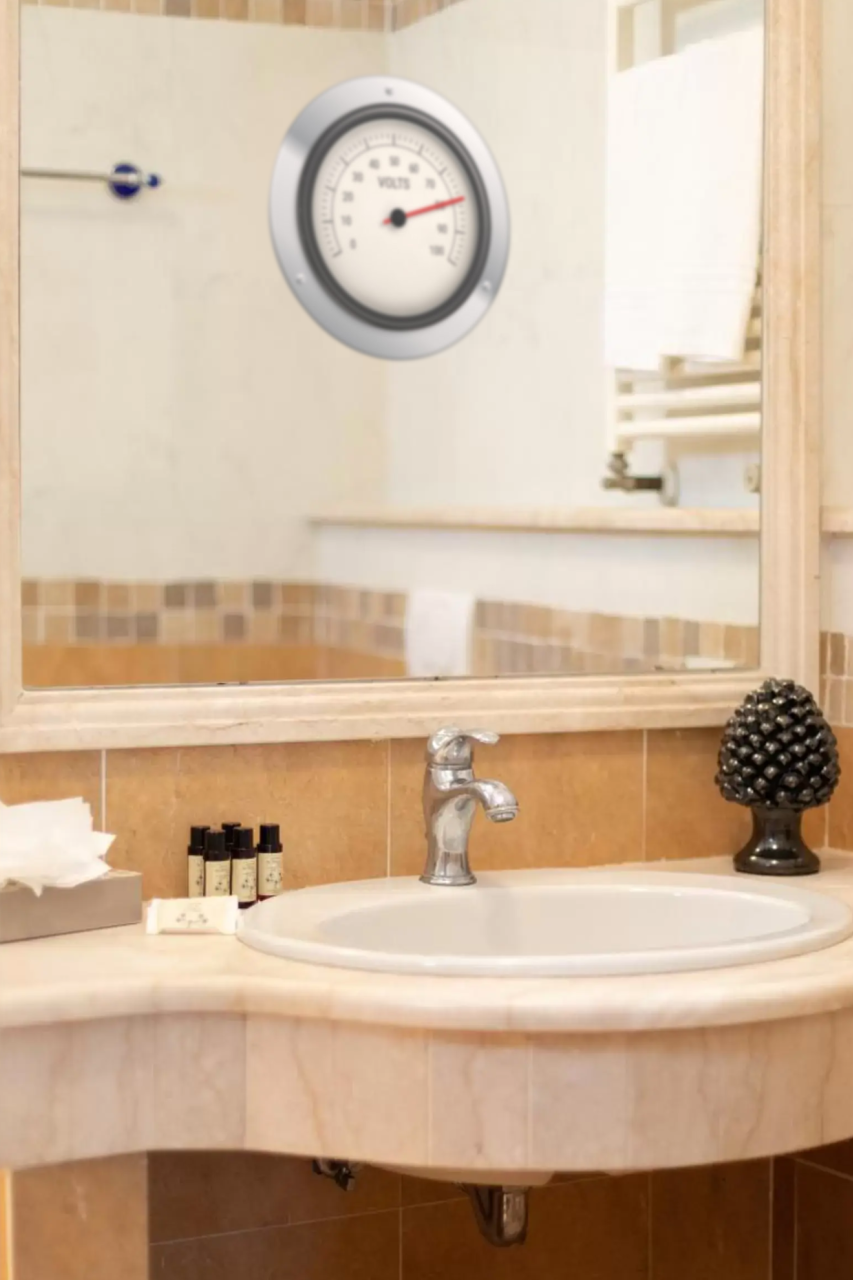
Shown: 80 V
